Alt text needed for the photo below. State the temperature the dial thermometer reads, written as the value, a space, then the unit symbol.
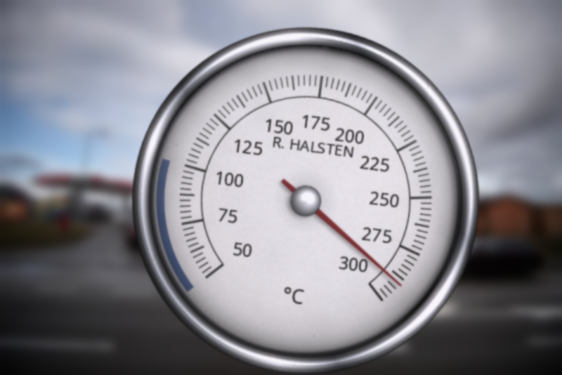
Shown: 290 °C
